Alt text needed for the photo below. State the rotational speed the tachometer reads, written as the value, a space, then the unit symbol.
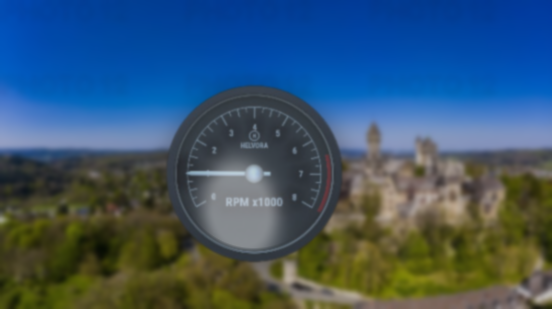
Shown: 1000 rpm
